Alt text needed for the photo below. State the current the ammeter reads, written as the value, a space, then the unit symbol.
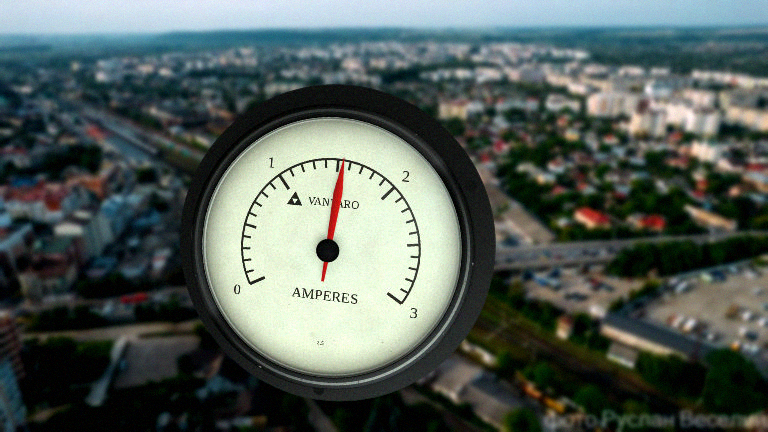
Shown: 1.55 A
